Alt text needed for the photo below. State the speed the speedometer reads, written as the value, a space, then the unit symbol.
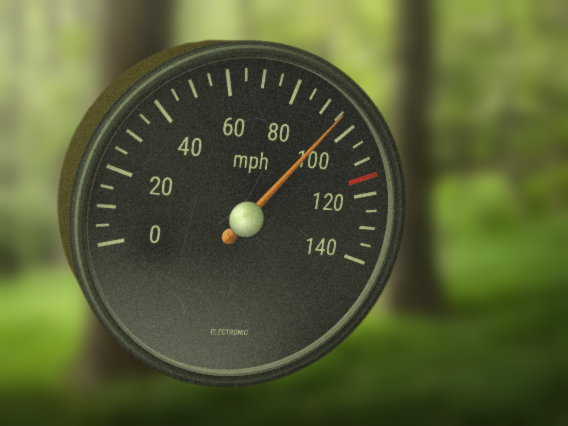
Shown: 95 mph
